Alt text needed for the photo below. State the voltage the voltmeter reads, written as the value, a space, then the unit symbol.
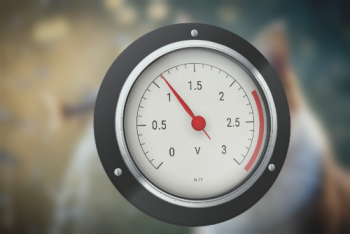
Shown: 1.1 V
